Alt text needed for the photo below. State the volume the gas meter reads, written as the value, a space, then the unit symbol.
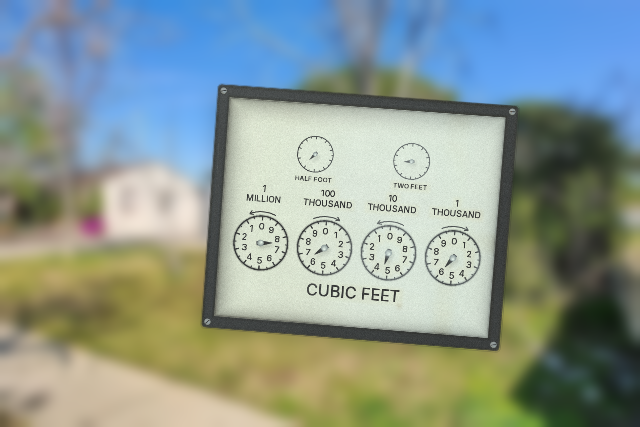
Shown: 764600 ft³
